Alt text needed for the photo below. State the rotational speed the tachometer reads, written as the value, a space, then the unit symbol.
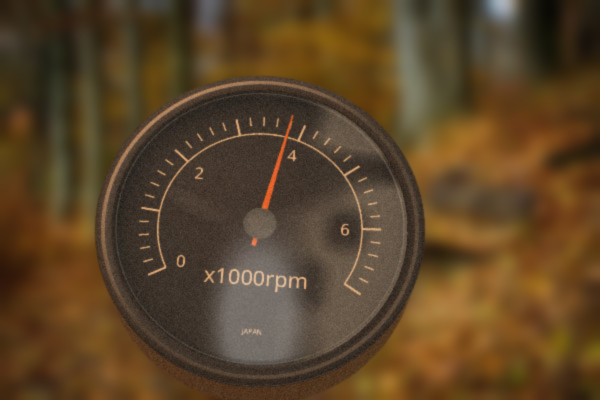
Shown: 3800 rpm
